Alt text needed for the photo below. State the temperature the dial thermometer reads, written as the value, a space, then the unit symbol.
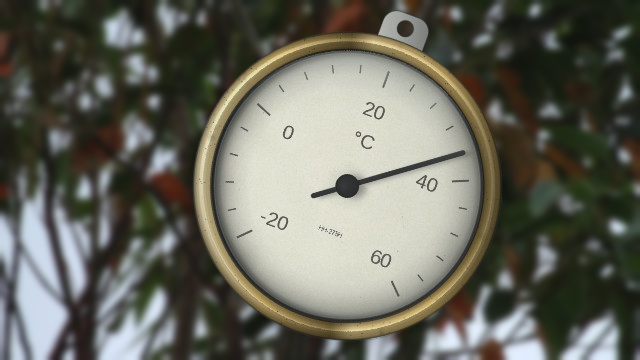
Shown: 36 °C
